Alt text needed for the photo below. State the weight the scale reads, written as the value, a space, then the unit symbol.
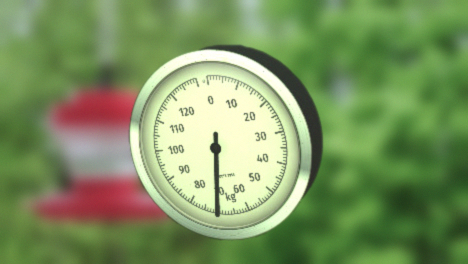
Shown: 70 kg
